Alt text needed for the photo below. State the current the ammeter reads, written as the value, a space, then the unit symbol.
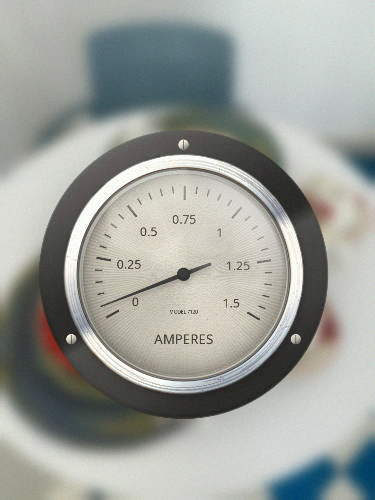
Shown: 0.05 A
